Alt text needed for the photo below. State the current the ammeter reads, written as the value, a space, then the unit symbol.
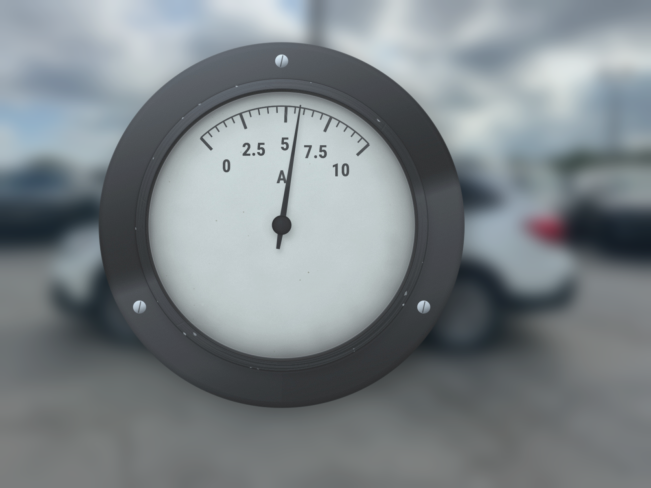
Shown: 5.75 A
